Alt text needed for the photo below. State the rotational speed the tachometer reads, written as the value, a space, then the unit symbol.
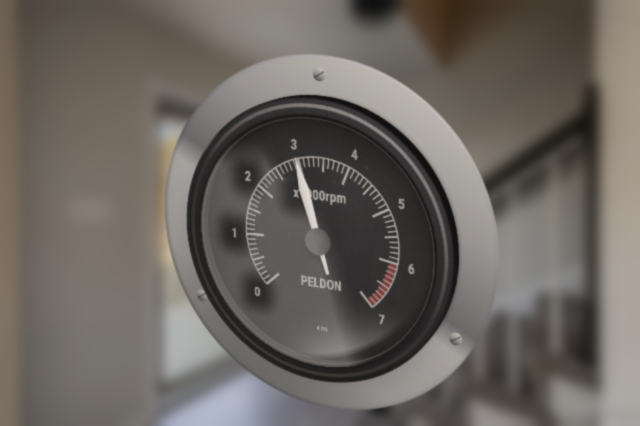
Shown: 3000 rpm
